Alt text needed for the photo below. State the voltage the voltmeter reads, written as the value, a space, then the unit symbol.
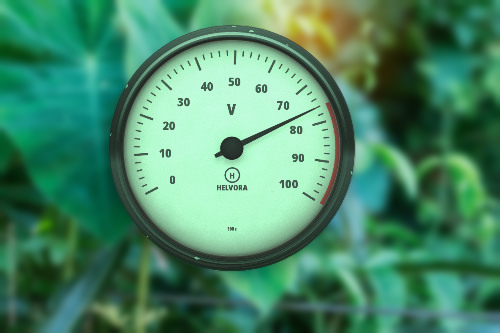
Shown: 76 V
